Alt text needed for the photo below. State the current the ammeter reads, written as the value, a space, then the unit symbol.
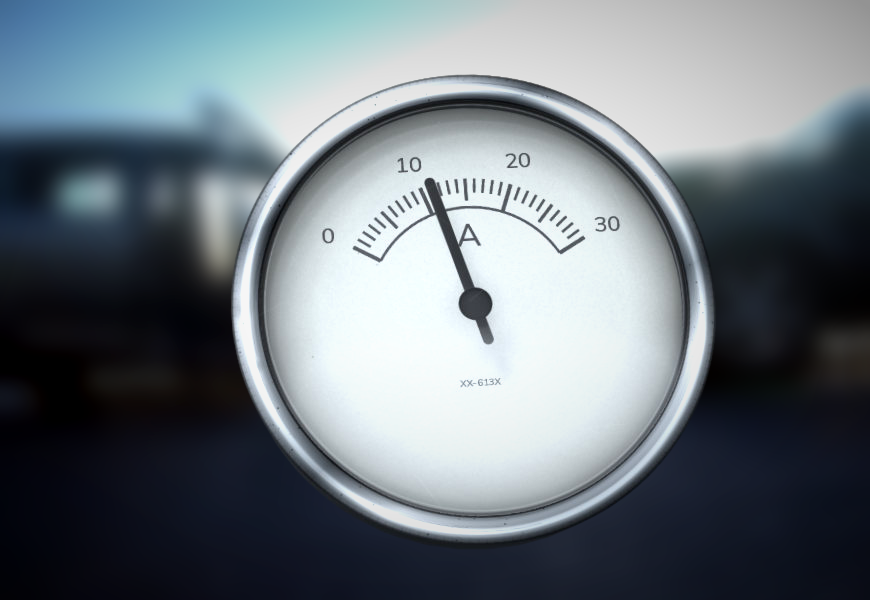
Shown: 11 A
